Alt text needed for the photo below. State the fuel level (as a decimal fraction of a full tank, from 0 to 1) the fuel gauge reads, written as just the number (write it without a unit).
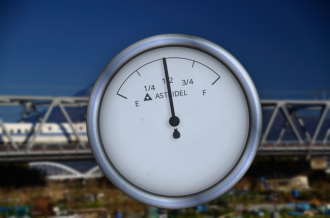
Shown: 0.5
